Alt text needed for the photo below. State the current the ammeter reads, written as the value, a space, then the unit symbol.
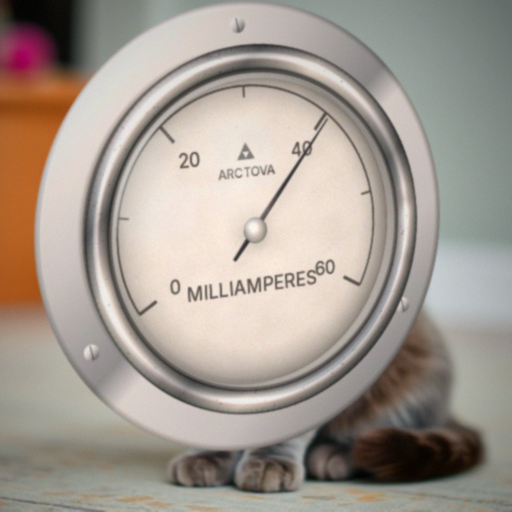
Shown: 40 mA
